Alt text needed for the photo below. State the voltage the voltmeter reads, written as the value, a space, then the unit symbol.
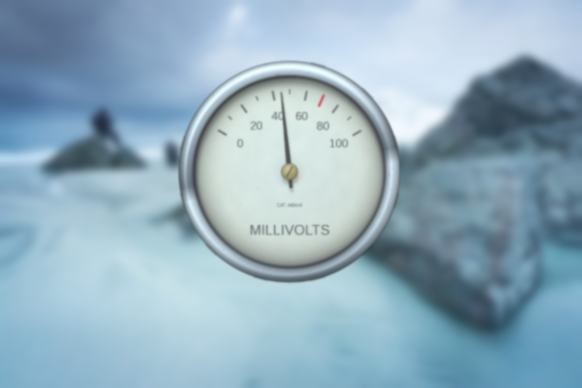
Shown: 45 mV
